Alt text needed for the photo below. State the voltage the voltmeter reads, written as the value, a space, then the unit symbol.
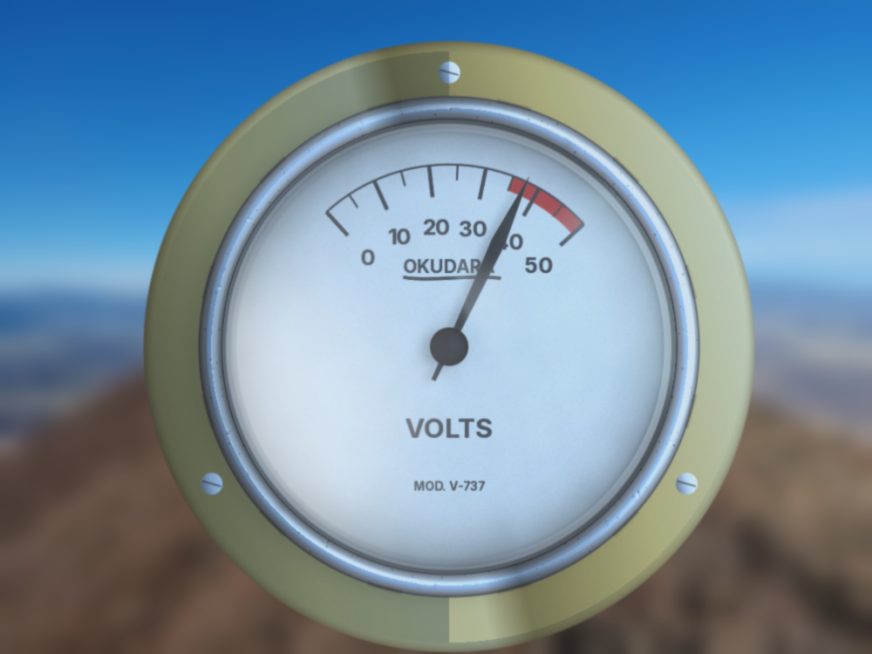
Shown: 37.5 V
